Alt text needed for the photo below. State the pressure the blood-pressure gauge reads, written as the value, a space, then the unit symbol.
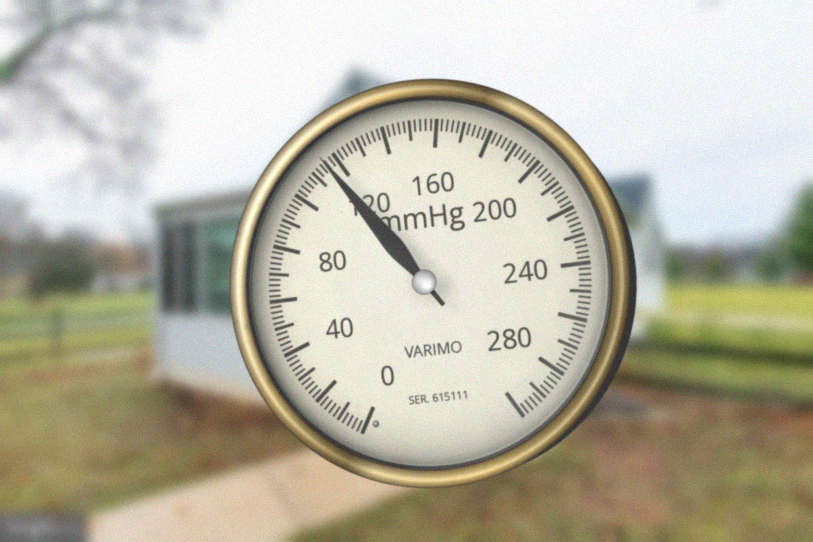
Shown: 116 mmHg
